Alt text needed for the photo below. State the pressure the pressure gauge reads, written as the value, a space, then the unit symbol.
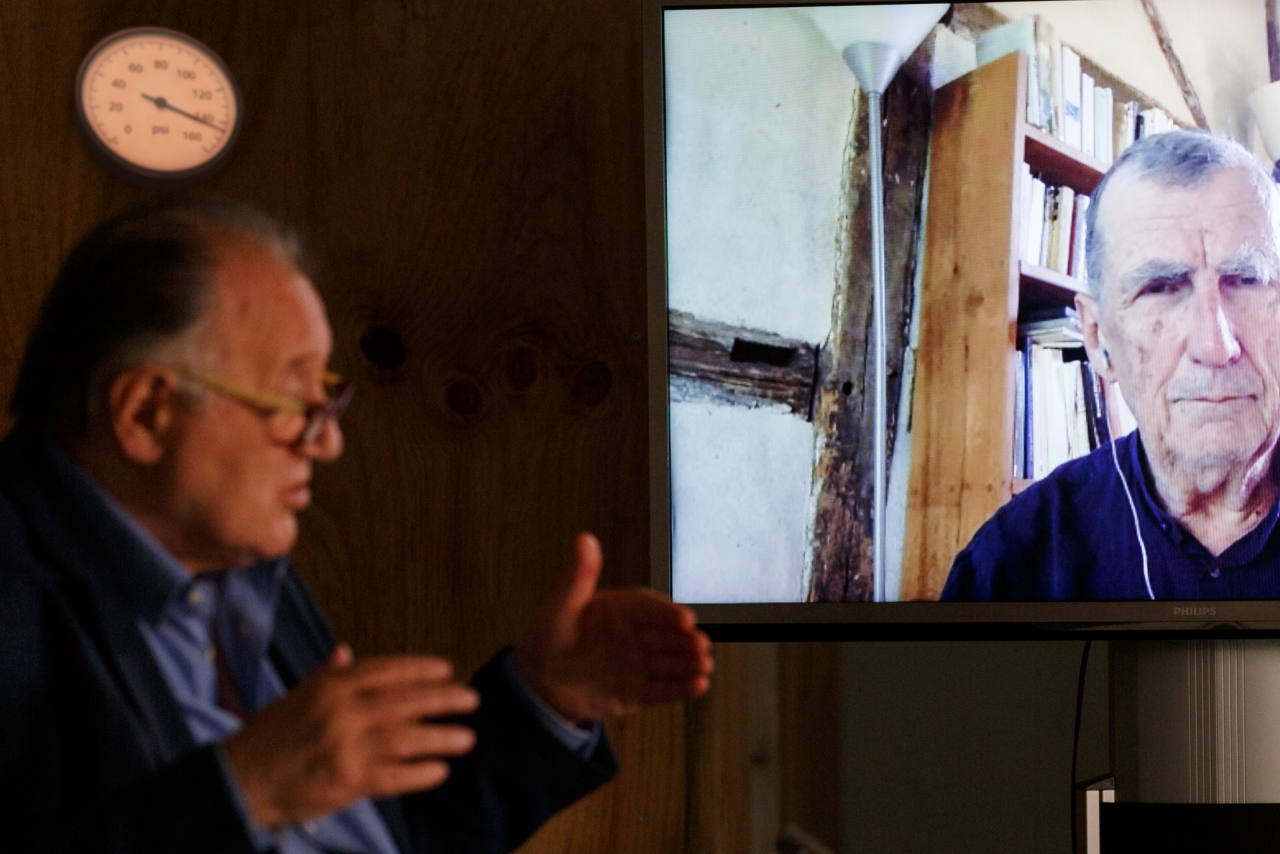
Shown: 145 psi
